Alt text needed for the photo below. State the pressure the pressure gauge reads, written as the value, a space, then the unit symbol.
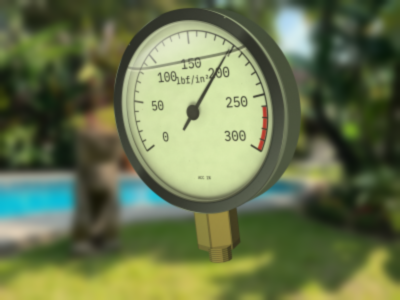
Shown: 200 psi
